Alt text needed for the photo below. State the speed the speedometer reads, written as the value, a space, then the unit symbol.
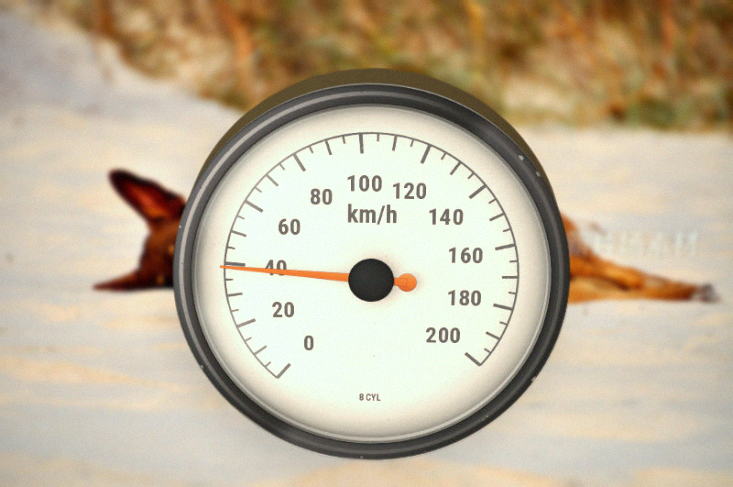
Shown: 40 km/h
